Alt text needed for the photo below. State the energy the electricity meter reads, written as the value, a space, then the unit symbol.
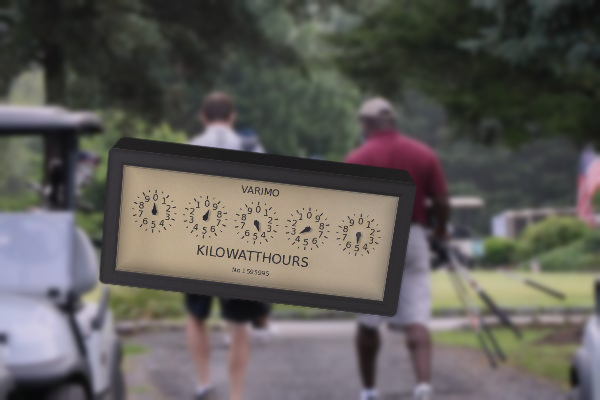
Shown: 99435 kWh
